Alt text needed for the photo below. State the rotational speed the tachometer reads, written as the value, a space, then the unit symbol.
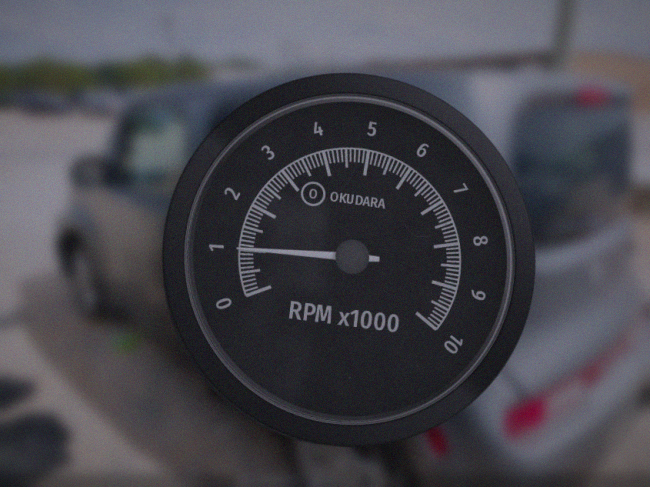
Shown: 1000 rpm
